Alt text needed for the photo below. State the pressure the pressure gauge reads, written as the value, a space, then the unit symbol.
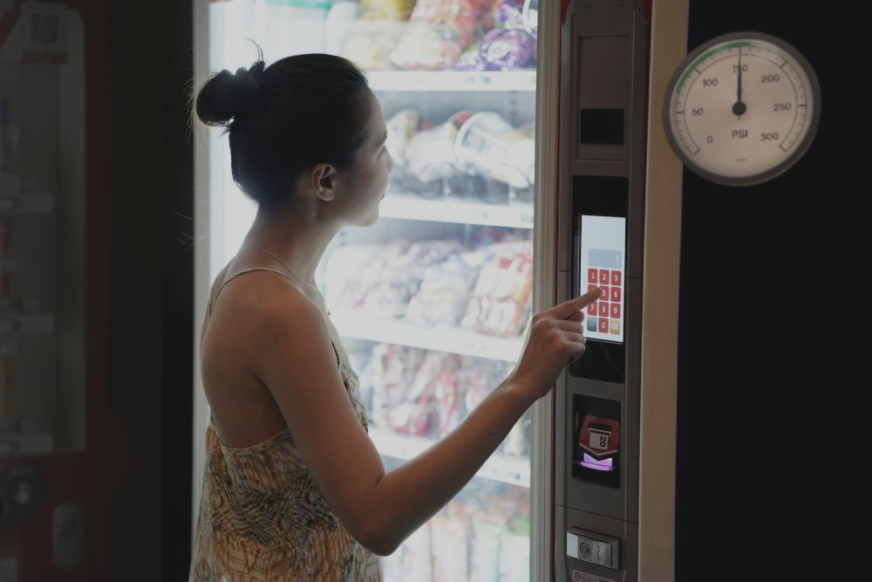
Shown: 150 psi
